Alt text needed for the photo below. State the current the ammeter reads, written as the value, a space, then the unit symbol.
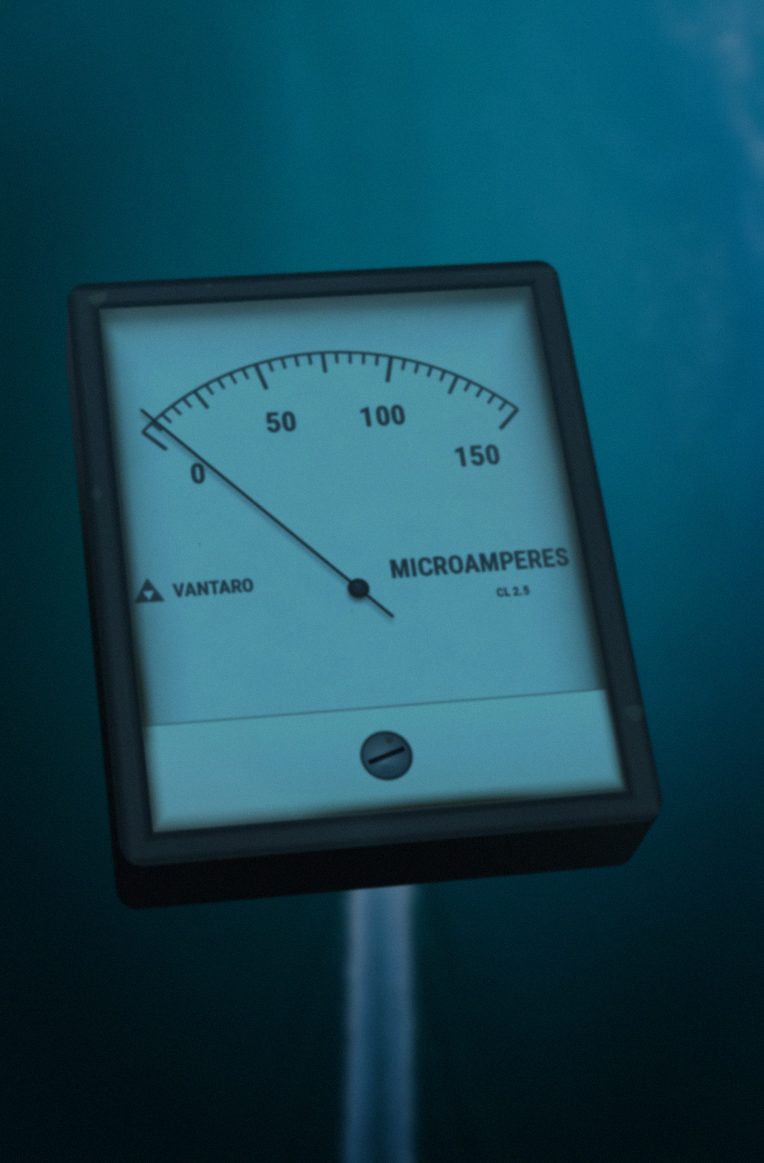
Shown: 5 µA
